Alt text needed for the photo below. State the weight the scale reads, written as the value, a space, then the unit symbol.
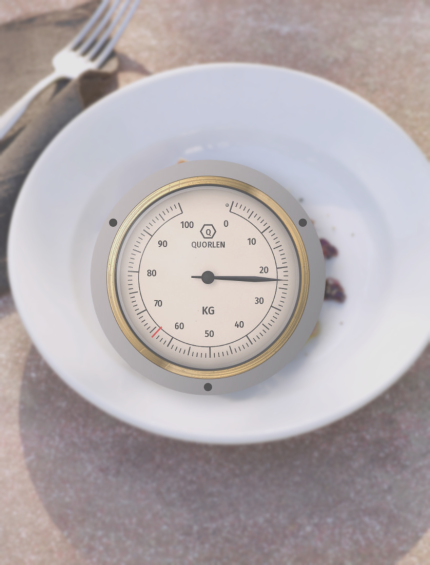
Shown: 23 kg
